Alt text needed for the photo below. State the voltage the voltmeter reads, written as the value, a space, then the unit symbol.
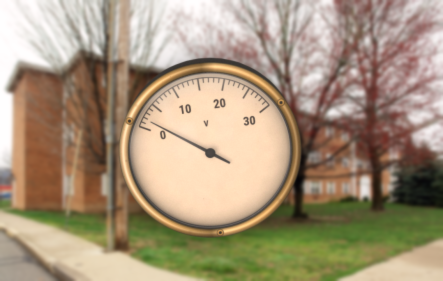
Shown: 2 V
